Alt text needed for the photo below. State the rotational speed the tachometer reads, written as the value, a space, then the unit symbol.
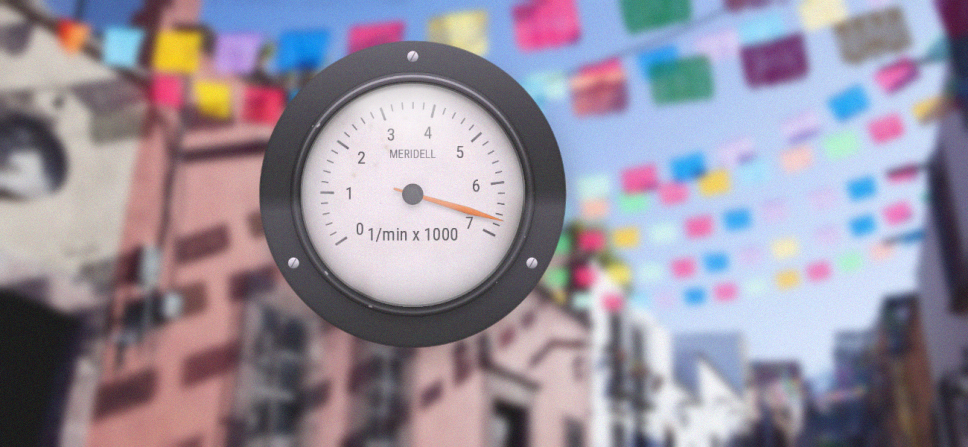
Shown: 6700 rpm
